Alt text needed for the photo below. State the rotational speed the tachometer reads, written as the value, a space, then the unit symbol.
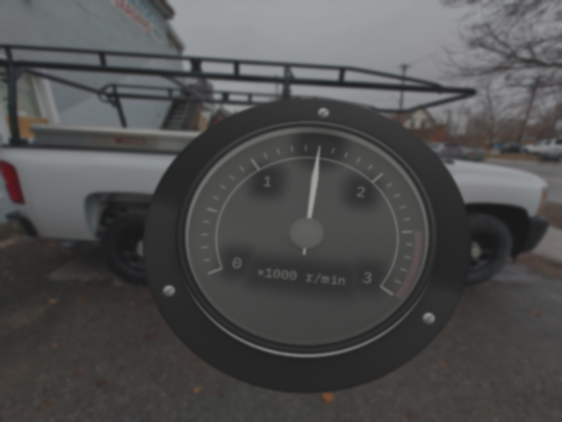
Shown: 1500 rpm
